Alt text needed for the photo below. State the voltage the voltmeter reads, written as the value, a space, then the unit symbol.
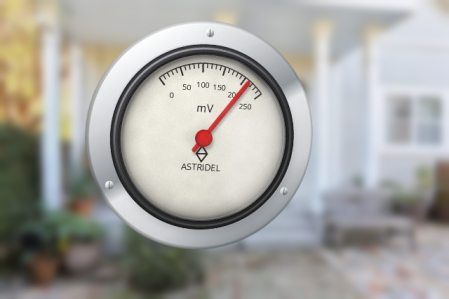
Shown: 210 mV
